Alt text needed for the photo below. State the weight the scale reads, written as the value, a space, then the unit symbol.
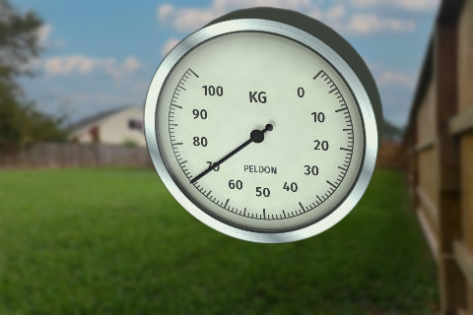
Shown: 70 kg
